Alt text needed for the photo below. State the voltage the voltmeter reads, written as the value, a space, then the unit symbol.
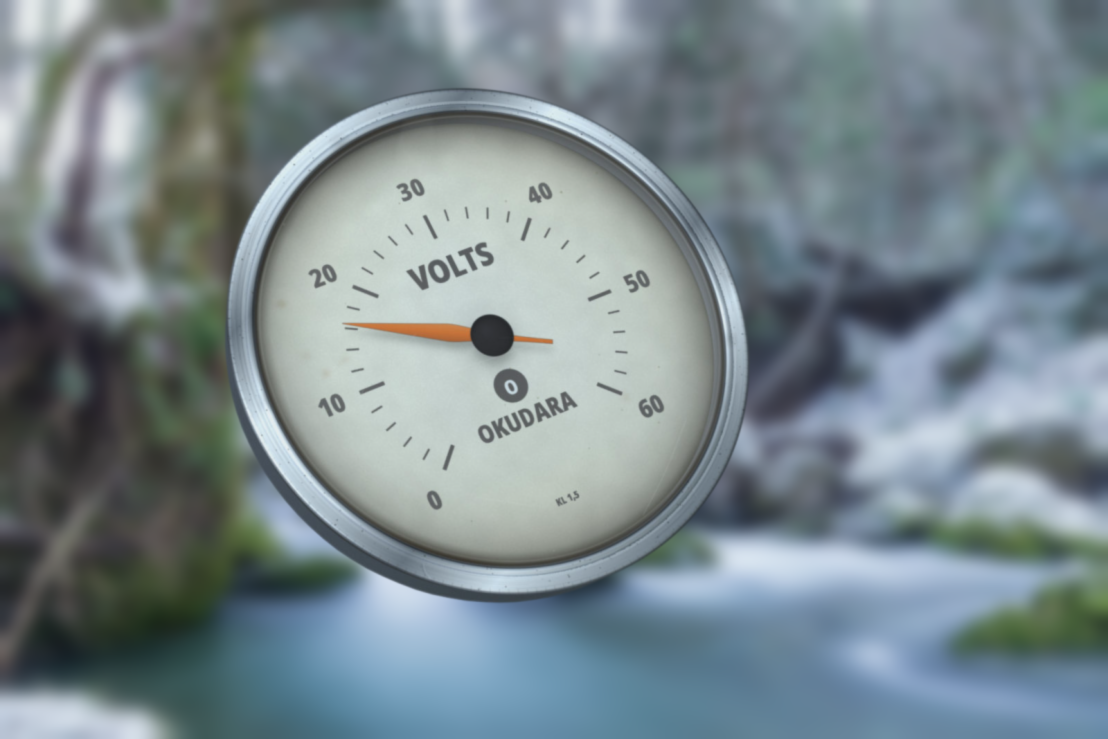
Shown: 16 V
